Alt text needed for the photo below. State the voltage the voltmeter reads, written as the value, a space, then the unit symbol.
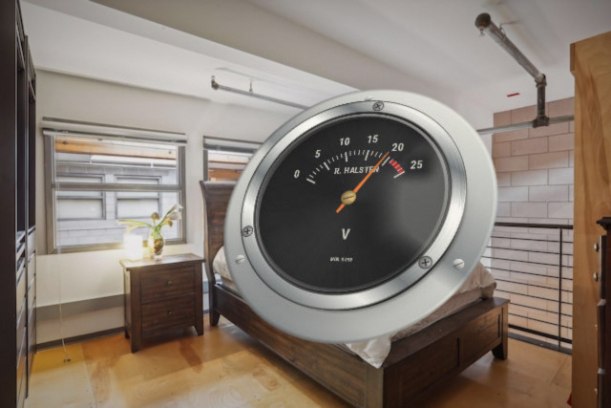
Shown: 20 V
